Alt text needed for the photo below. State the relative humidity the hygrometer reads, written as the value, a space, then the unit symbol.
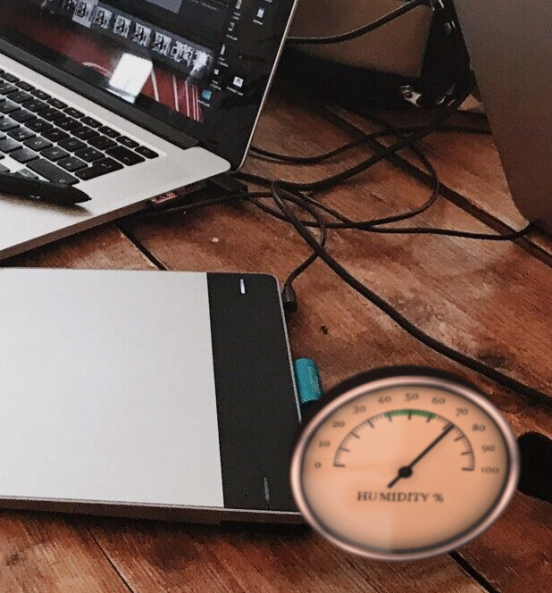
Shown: 70 %
